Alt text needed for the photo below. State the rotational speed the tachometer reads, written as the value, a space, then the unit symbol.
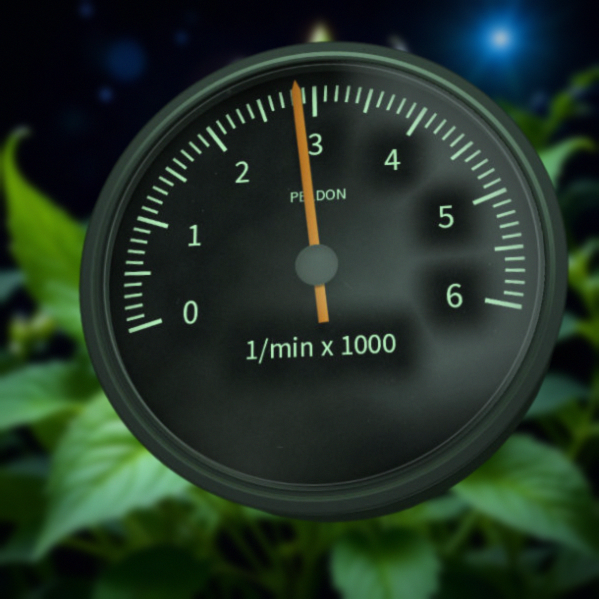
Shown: 2850 rpm
